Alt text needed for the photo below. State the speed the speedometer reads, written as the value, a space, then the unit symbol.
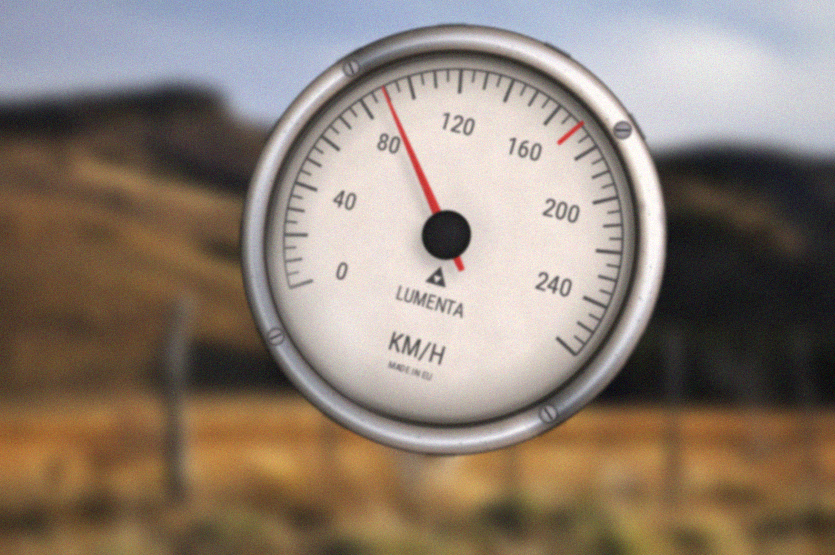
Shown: 90 km/h
